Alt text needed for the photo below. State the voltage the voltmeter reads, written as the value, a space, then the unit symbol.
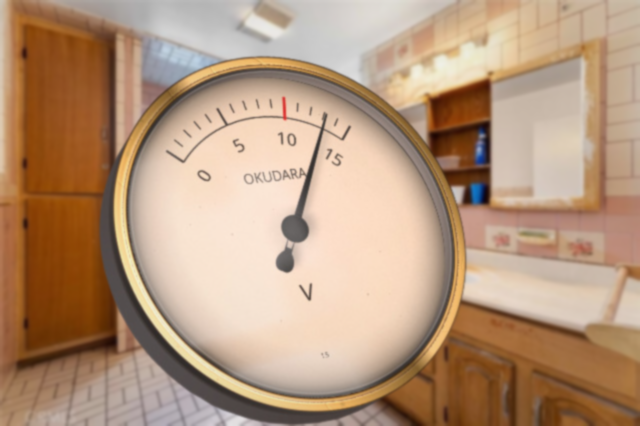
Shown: 13 V
